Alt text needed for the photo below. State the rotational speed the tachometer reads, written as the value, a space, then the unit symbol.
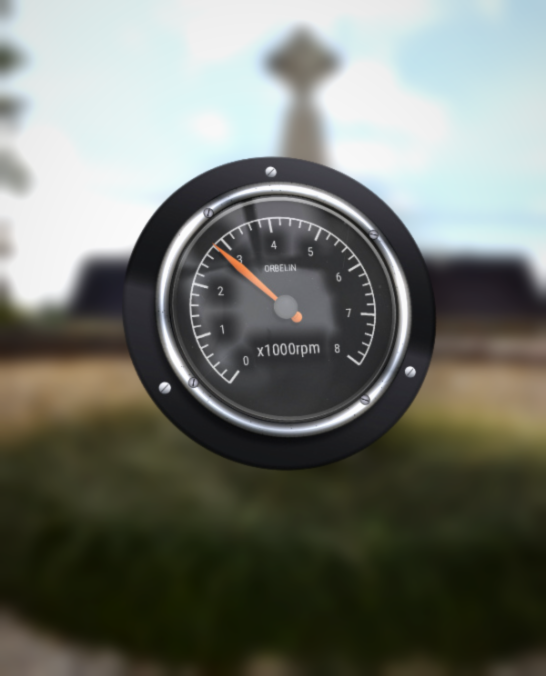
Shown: 2800 rpm
